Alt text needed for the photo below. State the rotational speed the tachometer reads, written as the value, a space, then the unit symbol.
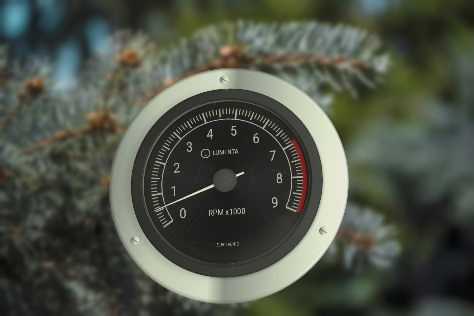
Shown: 500 rpm
